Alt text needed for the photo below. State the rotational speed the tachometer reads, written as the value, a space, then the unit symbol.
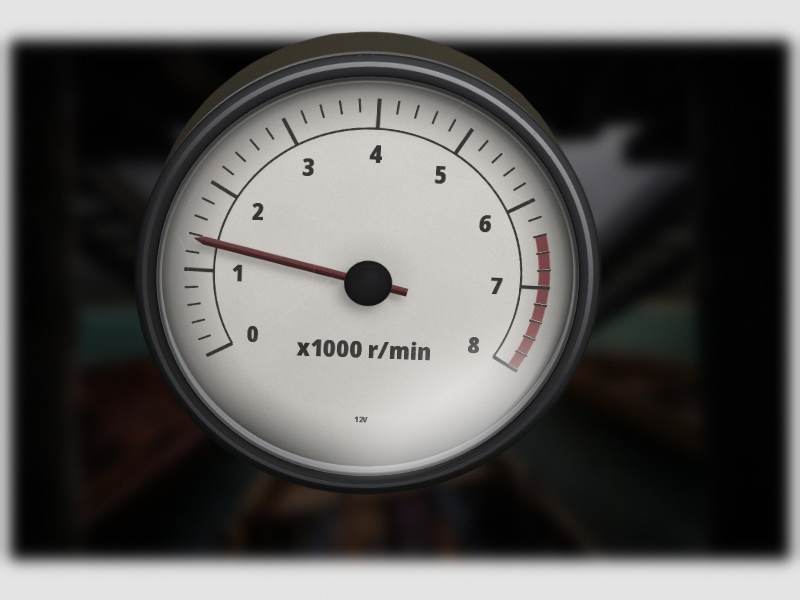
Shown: 1400 rpm
